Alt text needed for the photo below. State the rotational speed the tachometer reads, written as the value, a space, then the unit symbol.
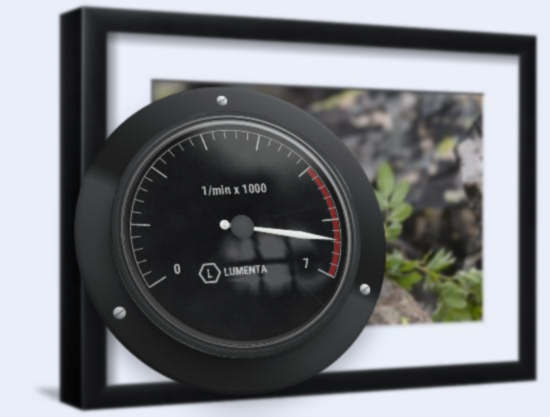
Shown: 6400 rpm
